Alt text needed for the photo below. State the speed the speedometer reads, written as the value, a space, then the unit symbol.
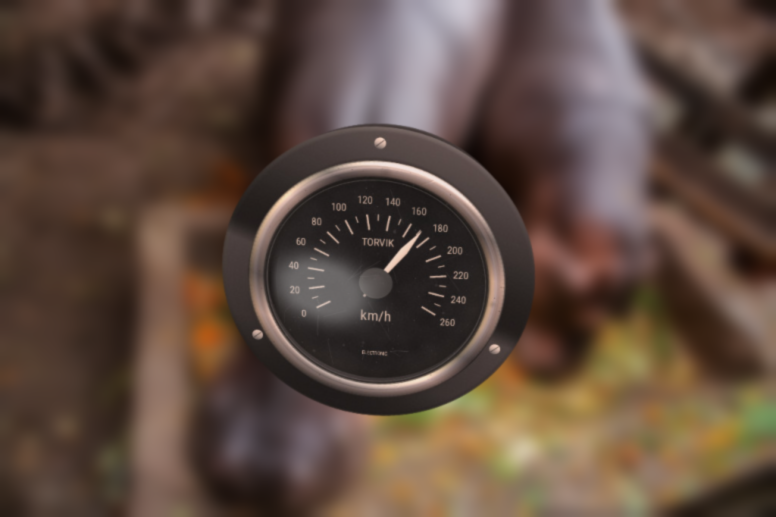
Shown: 170 km/h
